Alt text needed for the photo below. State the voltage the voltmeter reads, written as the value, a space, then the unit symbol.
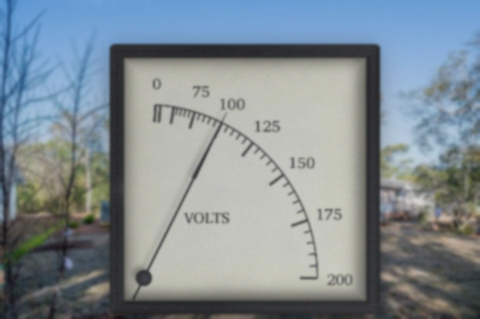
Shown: 100 V
